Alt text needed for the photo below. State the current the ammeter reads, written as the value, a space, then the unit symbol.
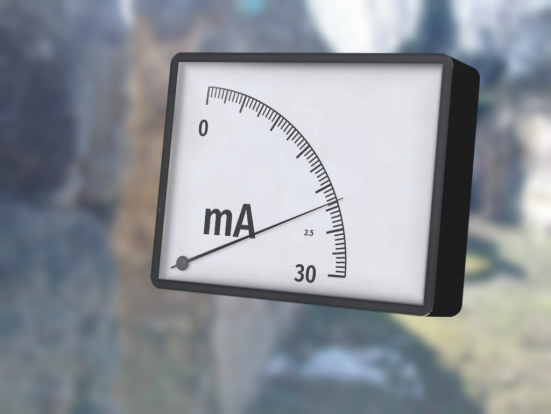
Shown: 22 mA
